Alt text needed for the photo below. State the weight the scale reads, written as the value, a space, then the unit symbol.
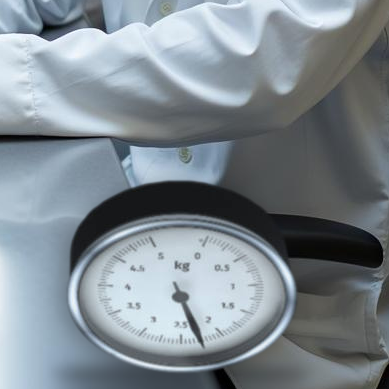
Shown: 2.25 kg
